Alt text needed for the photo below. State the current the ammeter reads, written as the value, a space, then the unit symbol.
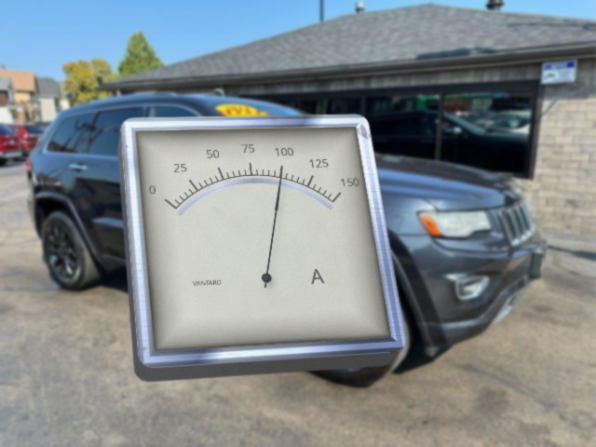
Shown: 100 A
